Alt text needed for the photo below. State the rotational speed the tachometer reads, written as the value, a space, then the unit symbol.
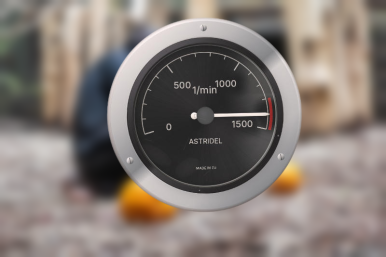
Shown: 1400 rpm
